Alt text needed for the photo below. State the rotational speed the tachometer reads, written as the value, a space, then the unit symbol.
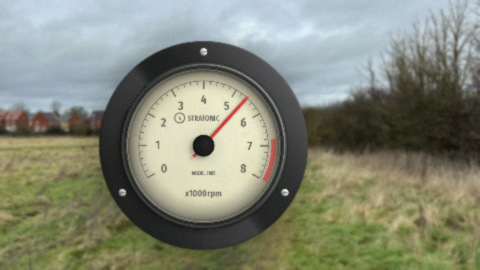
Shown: 5400 rpm
